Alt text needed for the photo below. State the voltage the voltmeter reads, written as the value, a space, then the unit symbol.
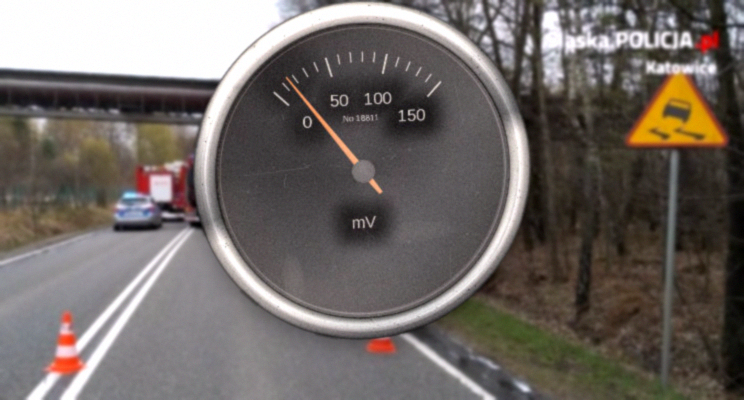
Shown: 15 mV
